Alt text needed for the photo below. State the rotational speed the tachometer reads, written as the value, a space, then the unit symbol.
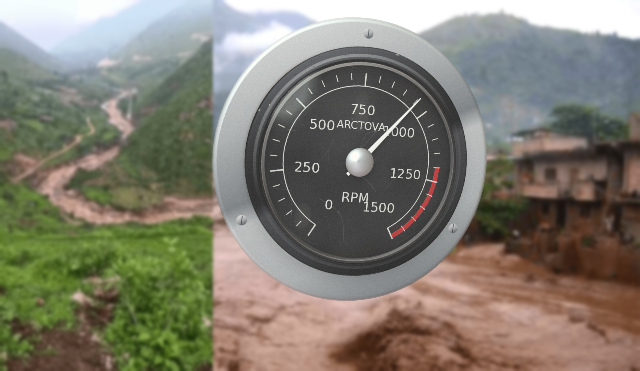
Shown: 950 rpm
